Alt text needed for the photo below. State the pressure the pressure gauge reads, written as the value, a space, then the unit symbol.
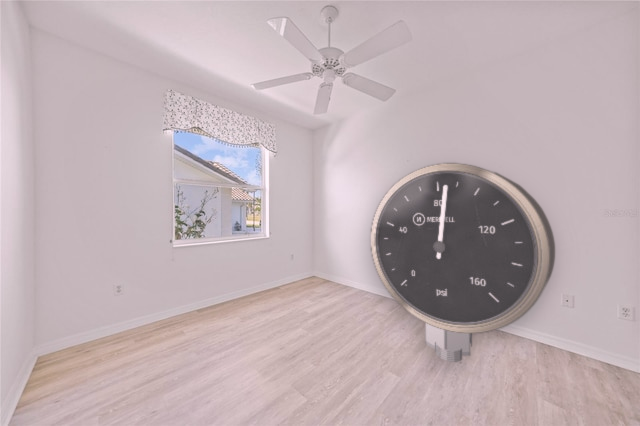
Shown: 85 psi
